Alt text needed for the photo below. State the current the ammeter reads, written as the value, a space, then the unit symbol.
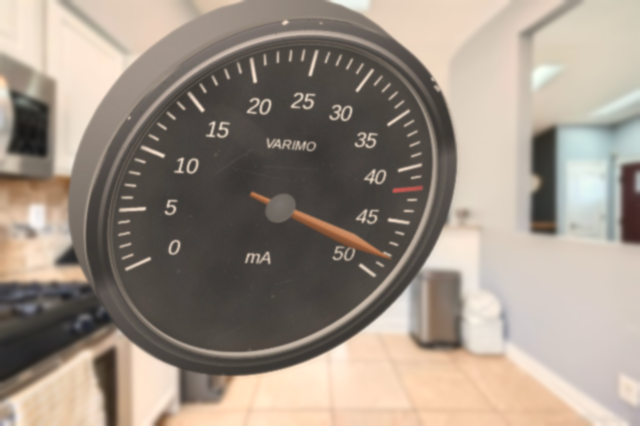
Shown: 48 mA
